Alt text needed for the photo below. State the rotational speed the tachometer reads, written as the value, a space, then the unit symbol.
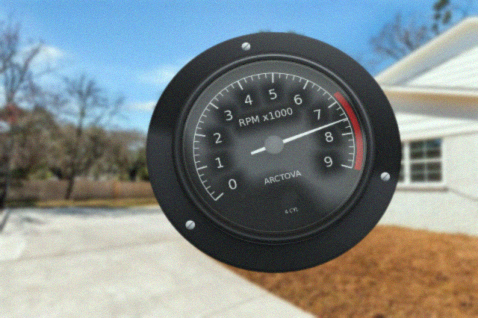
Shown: 7600 rpm
